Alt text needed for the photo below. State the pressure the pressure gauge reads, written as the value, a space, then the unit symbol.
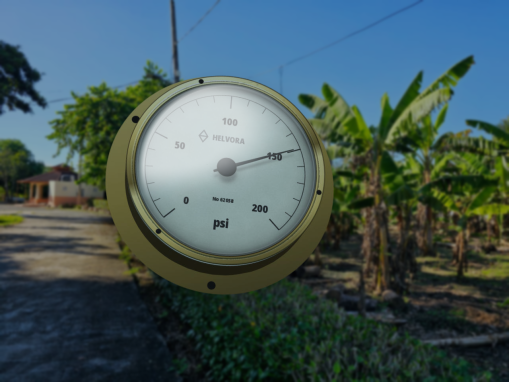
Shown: 150 psi
